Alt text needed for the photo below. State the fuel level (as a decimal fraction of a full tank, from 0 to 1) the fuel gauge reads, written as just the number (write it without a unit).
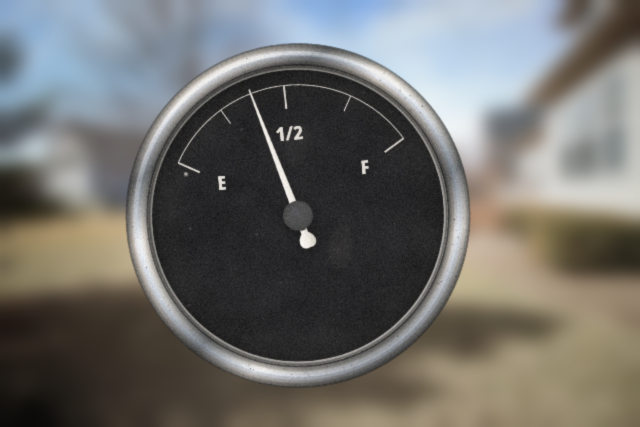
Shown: 0.375
